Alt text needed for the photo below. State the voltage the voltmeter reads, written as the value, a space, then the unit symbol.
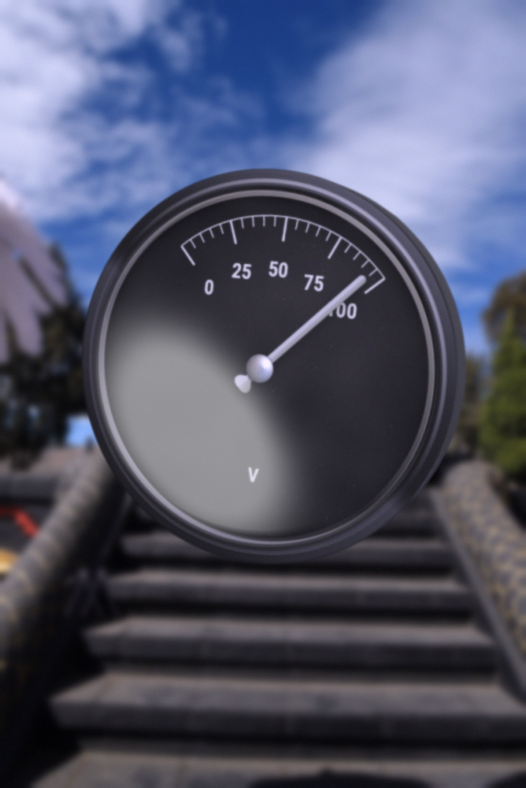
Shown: 95 V
